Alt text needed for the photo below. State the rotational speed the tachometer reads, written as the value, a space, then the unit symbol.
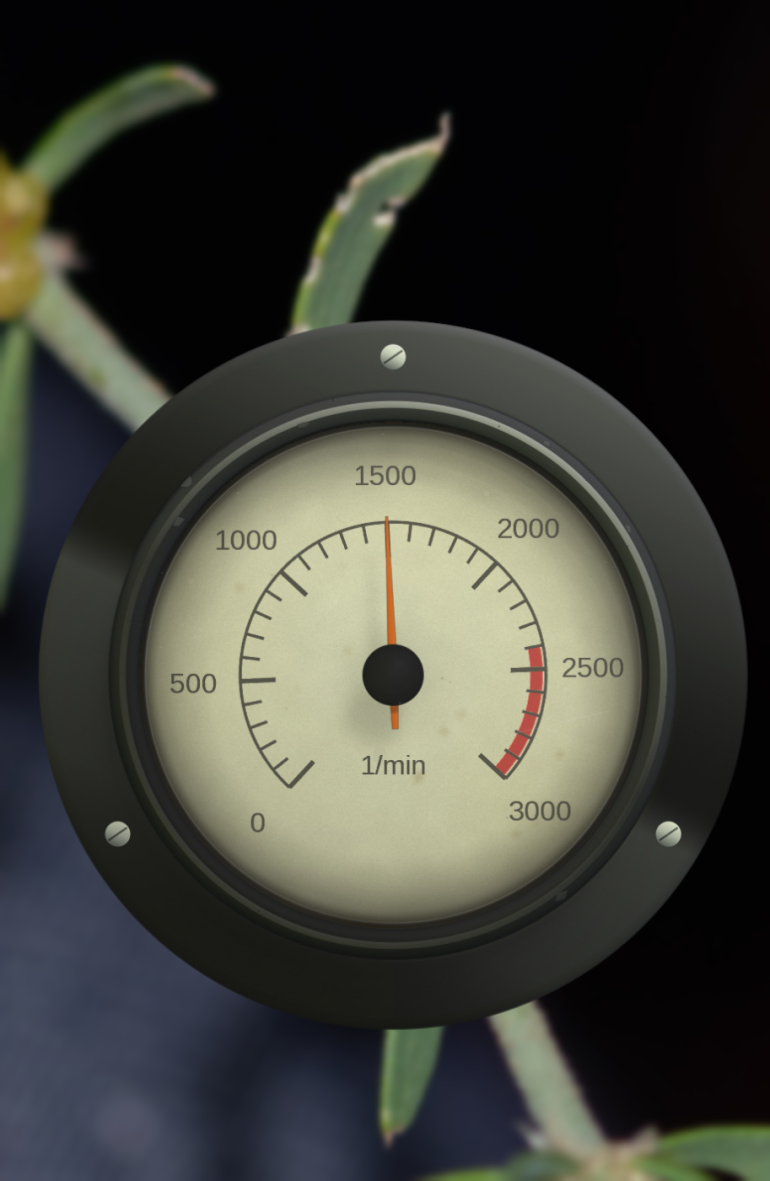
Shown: 1500 rpm
